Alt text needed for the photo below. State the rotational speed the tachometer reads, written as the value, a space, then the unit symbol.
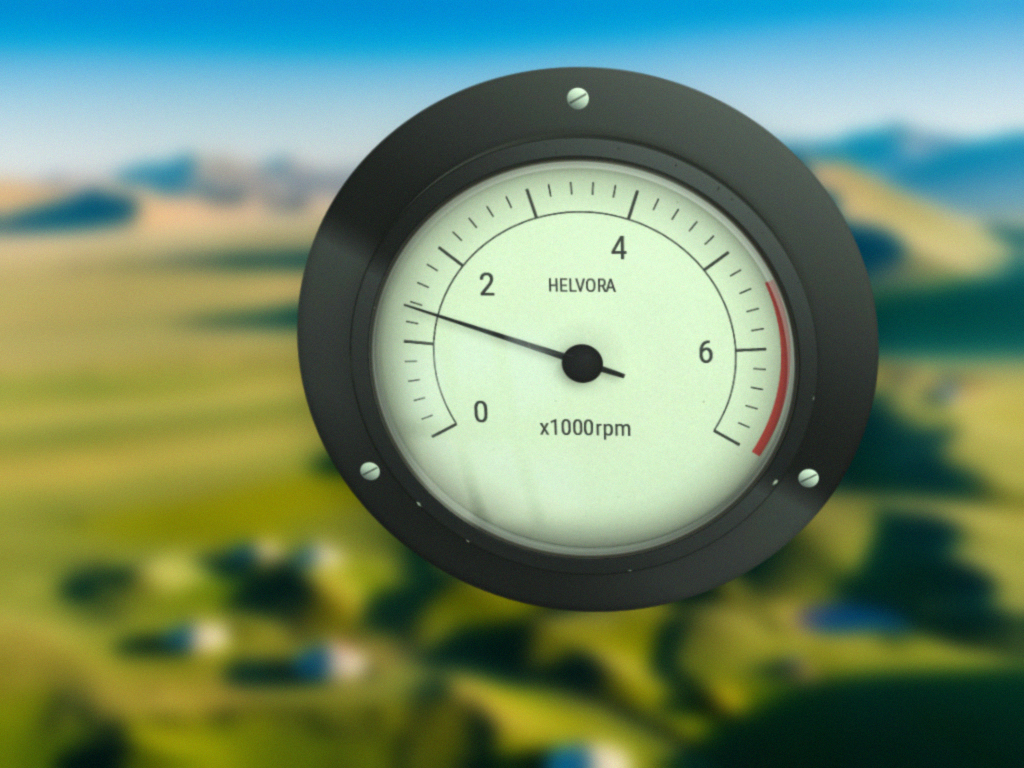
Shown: 1400 rpm
